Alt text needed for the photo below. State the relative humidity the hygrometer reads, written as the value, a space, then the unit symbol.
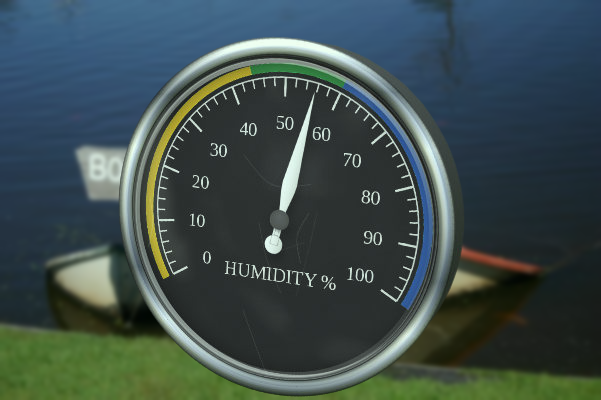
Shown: 56 %
